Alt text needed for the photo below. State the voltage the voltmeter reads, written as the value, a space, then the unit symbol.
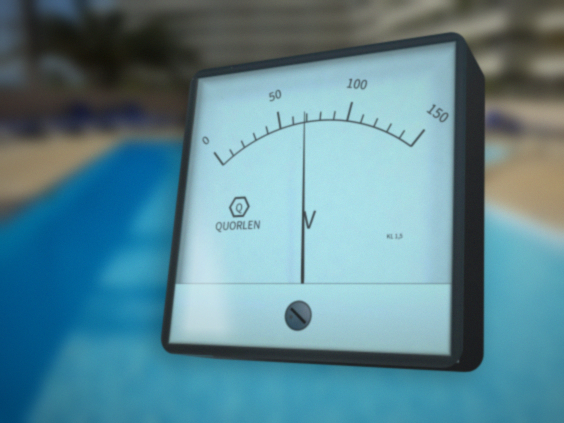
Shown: 70 V
